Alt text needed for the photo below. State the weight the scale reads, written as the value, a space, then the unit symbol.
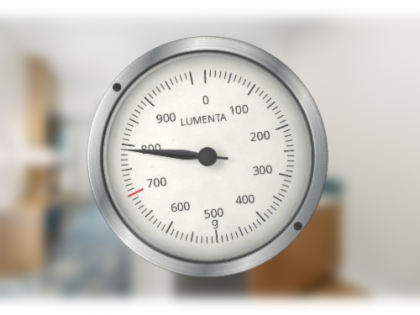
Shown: 790 g
